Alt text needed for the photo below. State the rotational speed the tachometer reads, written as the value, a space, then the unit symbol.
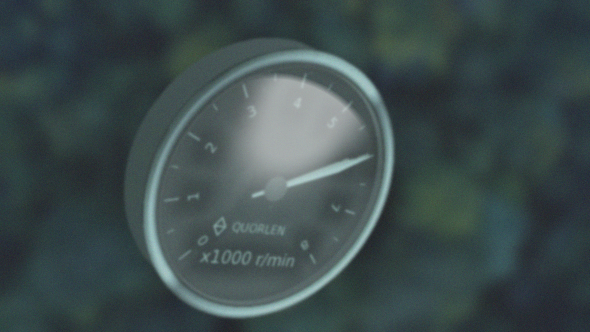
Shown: 6000 rpm
